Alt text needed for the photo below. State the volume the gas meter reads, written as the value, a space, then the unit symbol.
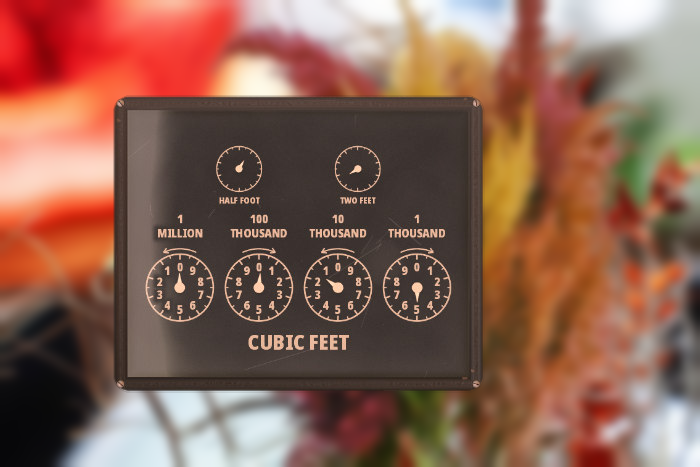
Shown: 1500 ft³
